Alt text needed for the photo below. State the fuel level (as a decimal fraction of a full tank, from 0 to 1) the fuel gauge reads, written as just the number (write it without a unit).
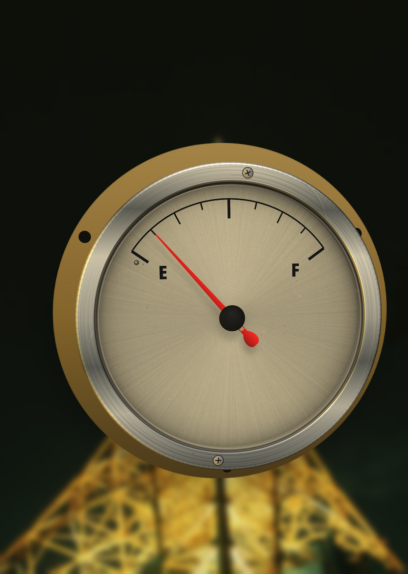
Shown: 0.125
